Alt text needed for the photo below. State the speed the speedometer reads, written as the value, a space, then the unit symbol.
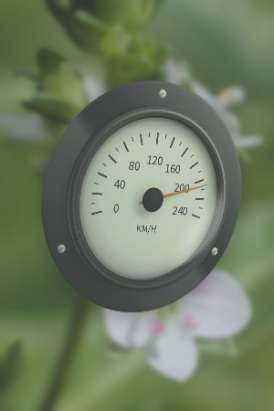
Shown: 205 km/h
